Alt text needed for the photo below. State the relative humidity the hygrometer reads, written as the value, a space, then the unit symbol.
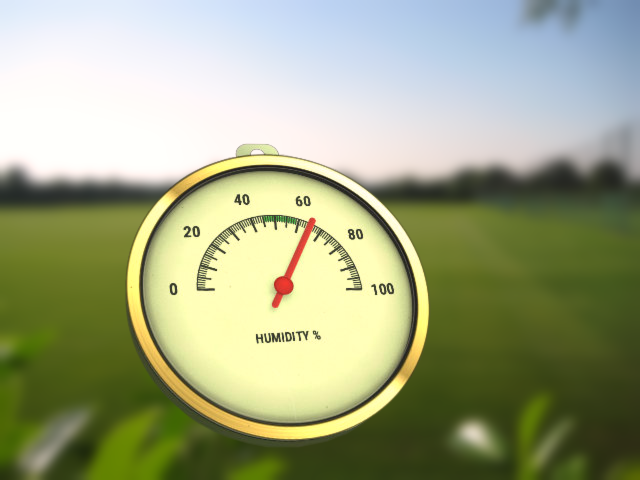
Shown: 65 %
